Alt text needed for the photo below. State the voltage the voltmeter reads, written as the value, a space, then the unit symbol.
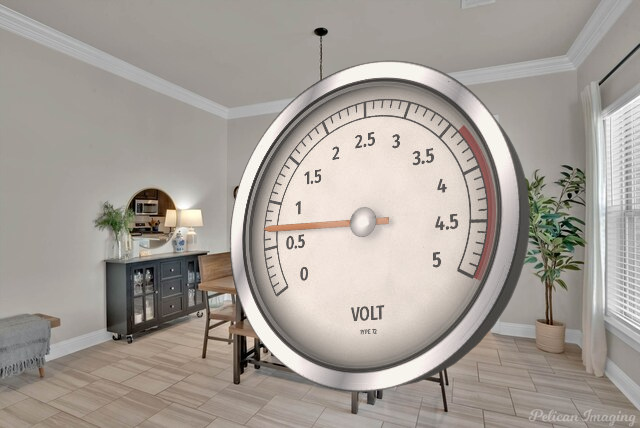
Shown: 0.7 V
